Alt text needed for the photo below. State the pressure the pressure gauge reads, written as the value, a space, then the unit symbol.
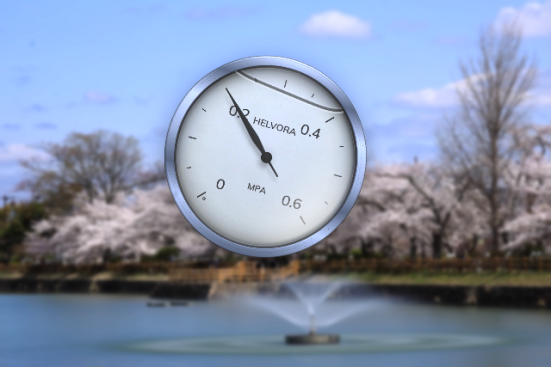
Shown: 0.2 MPa
